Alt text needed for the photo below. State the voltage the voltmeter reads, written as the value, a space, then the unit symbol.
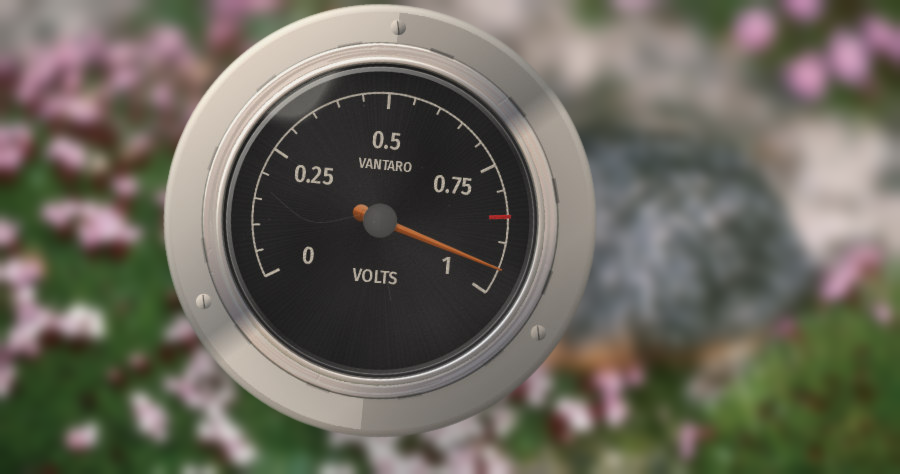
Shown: 0.95 V
